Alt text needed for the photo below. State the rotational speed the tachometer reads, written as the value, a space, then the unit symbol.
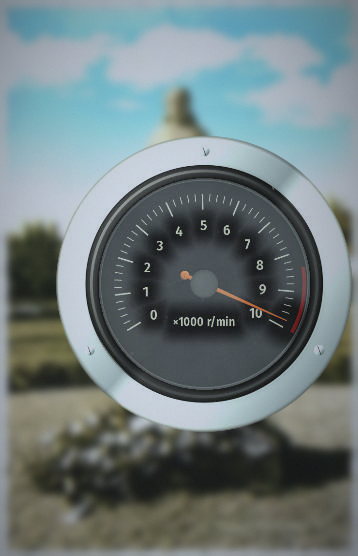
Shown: 9800 rpm
